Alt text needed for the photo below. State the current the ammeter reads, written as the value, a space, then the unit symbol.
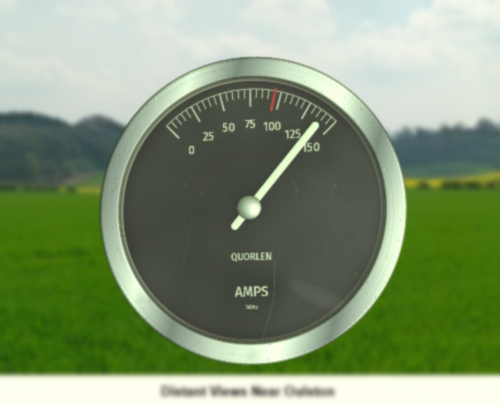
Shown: 140 A
